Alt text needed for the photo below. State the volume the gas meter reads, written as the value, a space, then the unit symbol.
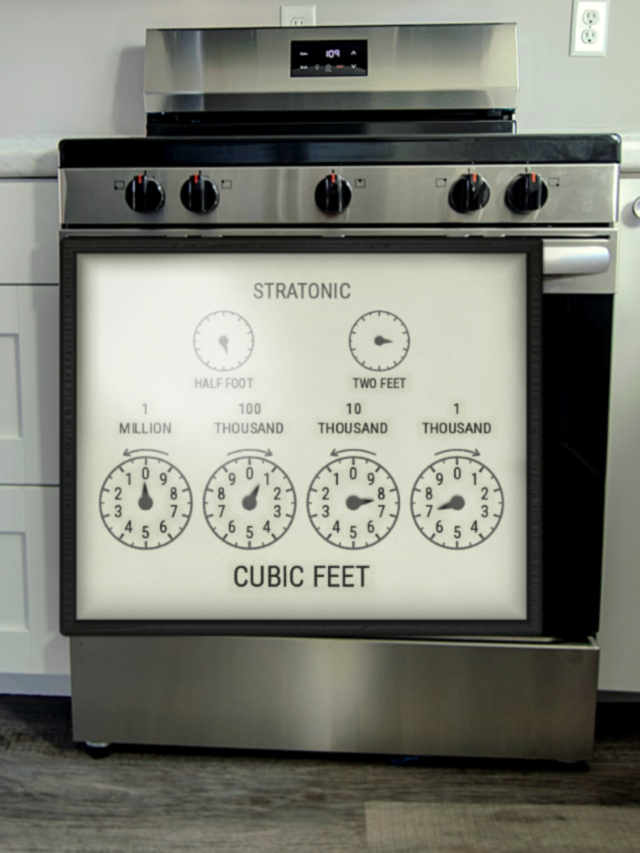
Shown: 7700 ft³
